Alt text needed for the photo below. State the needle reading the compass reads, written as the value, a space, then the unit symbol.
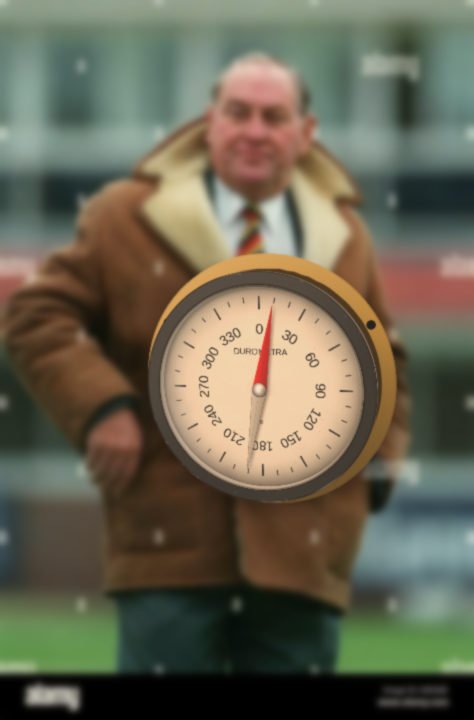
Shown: 10 °
